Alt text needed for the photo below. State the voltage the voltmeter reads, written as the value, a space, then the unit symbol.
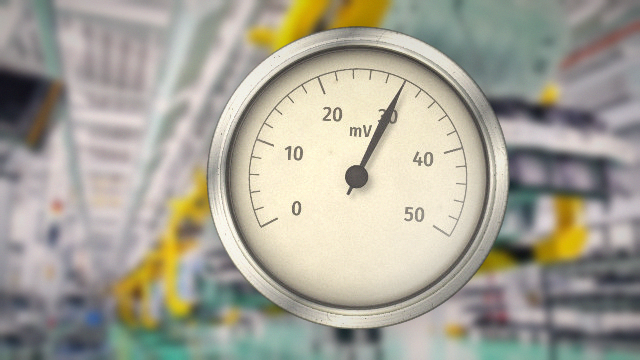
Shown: 30 mV
